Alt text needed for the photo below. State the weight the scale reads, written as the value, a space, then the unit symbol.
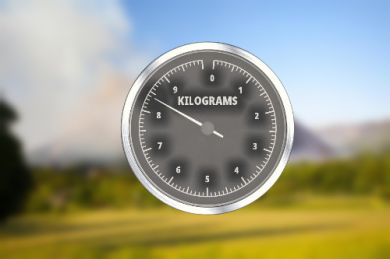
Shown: 8.4 kg
